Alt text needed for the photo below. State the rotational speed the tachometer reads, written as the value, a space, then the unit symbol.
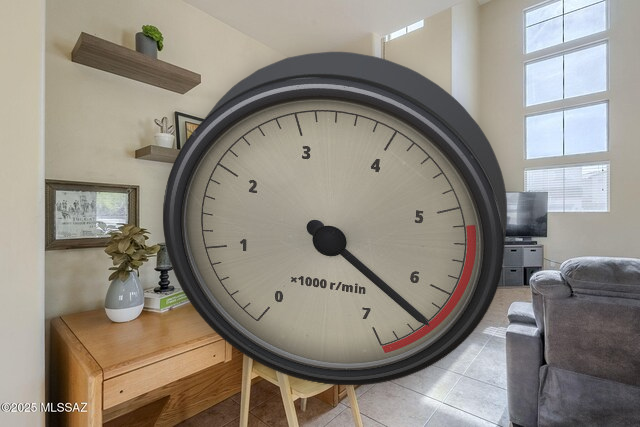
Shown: 6400 rpm
